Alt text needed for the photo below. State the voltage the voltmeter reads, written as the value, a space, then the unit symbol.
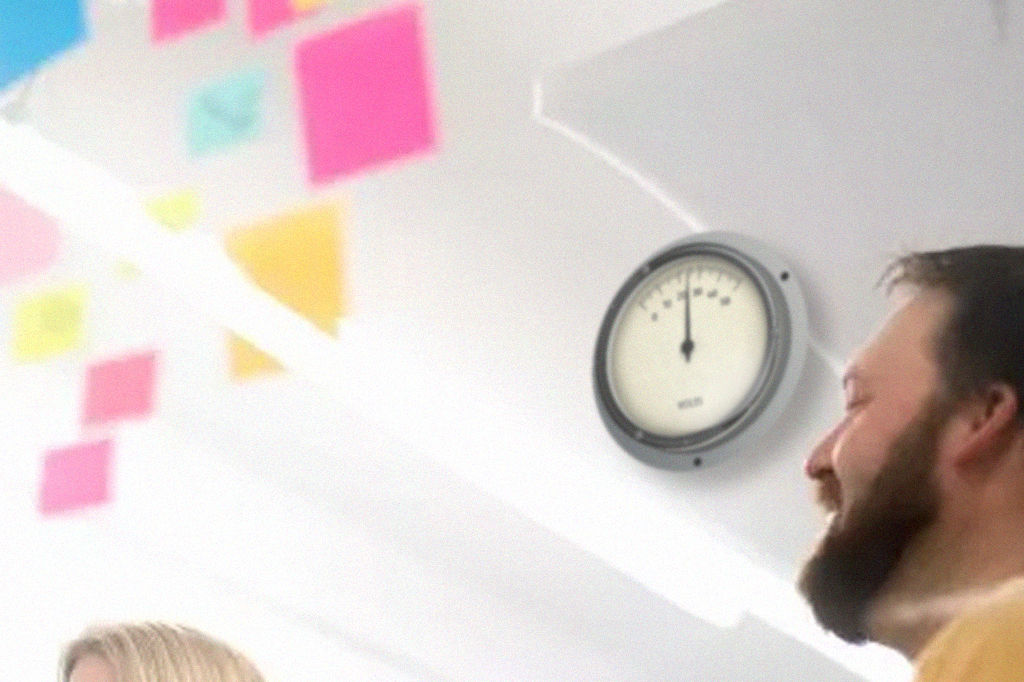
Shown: 25 V
